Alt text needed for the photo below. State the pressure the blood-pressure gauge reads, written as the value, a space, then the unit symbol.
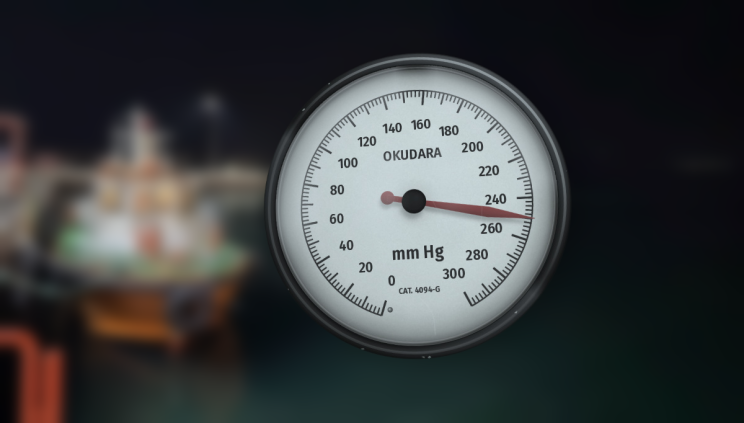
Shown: 250 mmHg
